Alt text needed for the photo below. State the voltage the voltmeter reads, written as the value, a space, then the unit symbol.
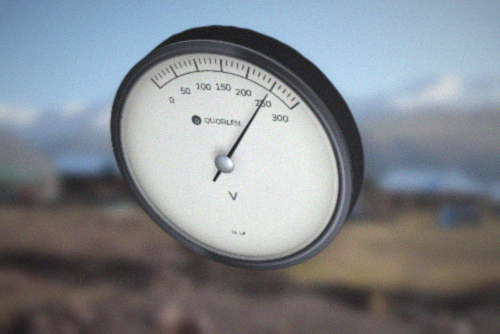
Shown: 250 V
